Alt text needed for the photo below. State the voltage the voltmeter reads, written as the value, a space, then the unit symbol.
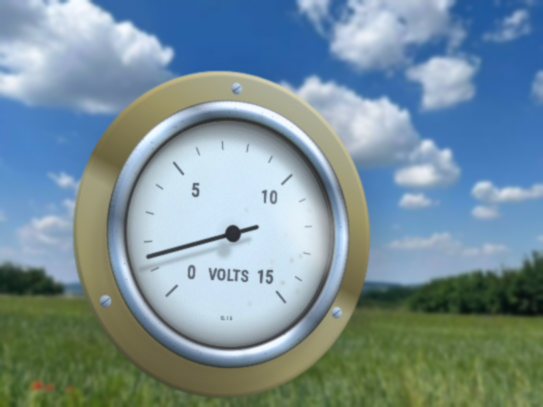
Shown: 1.5 V
